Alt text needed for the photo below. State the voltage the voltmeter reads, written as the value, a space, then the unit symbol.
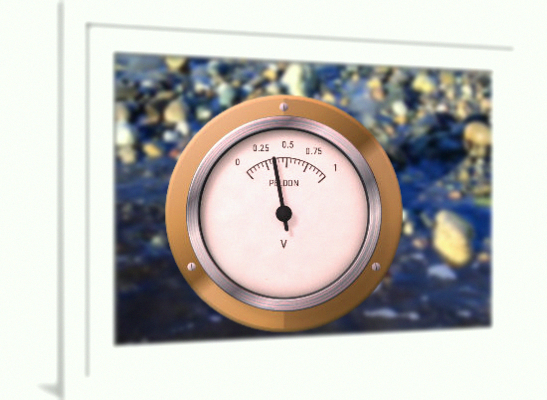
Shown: 0.35 V
